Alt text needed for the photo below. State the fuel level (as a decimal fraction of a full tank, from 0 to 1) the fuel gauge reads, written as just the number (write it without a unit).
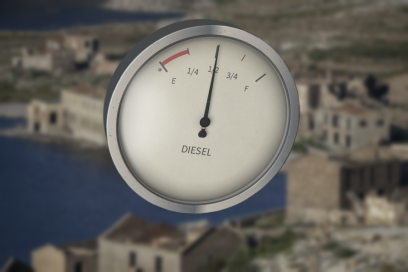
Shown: 0.5
